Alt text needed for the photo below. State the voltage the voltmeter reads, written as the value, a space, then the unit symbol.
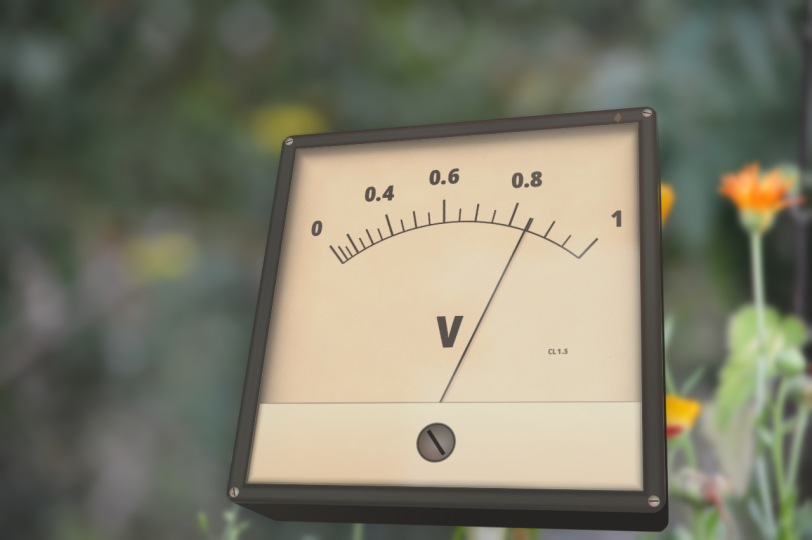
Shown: 0.85 V
